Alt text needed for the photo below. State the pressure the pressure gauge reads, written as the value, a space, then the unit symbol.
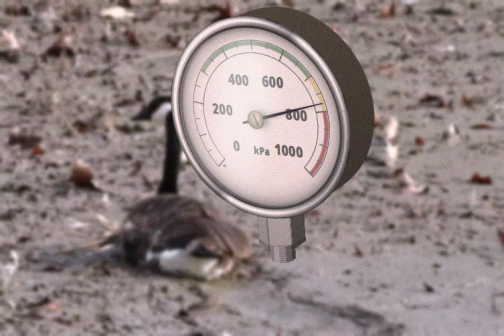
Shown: 775 kPa
